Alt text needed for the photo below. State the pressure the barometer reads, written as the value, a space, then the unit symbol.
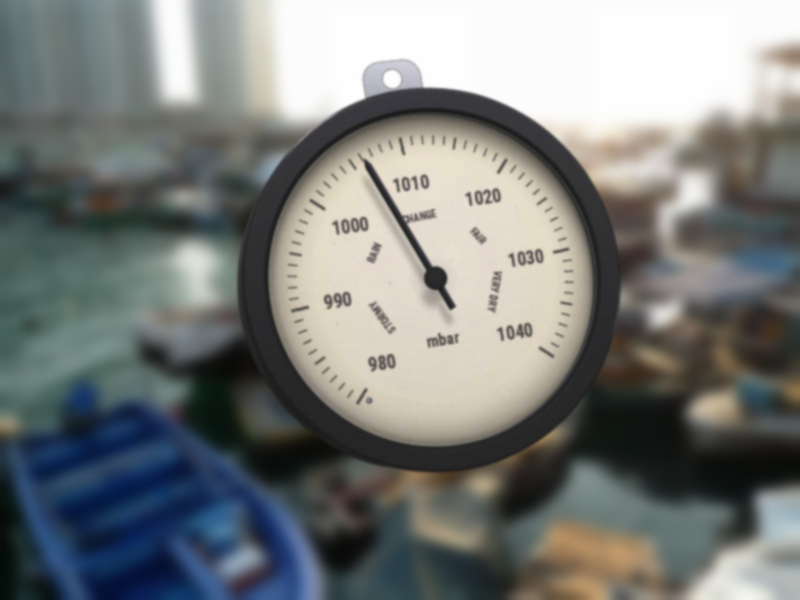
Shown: 1006 mbar
